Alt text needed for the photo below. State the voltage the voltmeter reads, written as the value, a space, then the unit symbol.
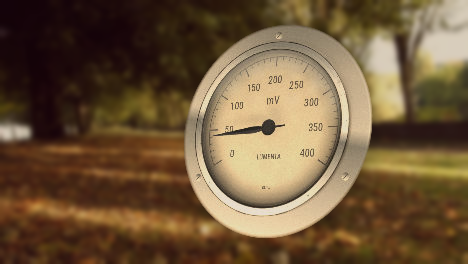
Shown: 40 mV
